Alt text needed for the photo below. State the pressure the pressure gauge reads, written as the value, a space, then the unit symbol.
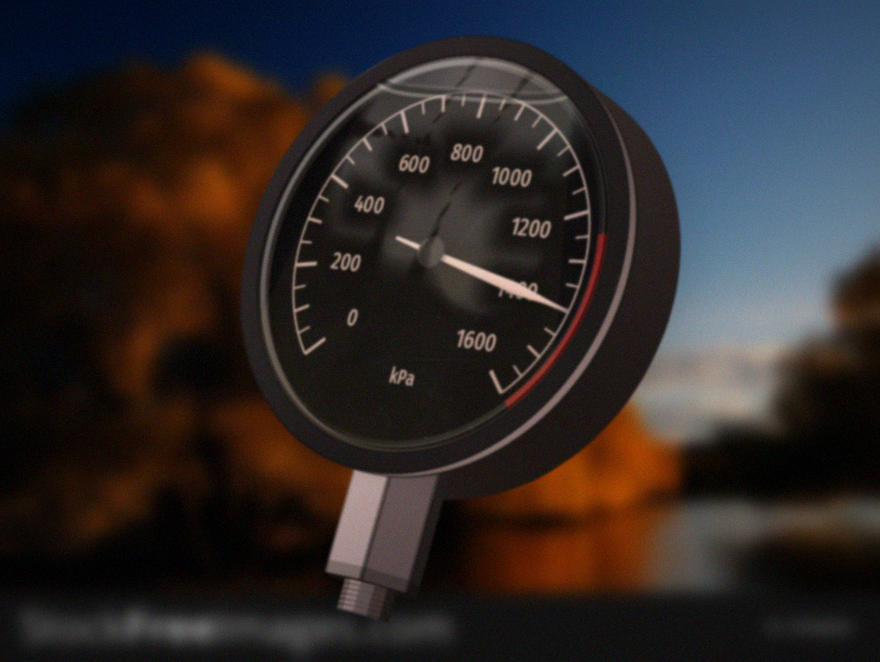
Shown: 1400 kPa
